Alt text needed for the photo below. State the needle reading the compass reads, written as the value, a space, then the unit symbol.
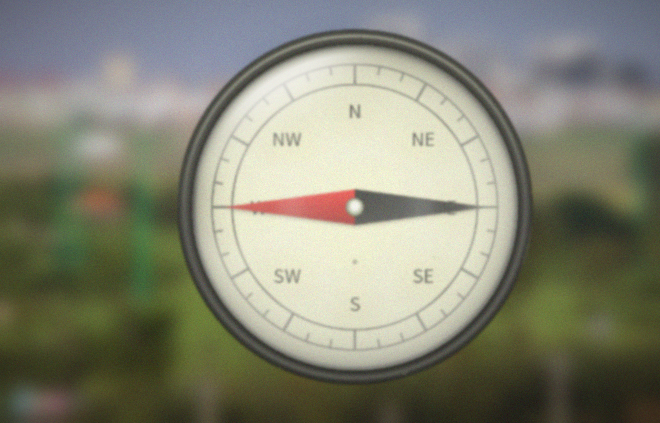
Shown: 270 °
